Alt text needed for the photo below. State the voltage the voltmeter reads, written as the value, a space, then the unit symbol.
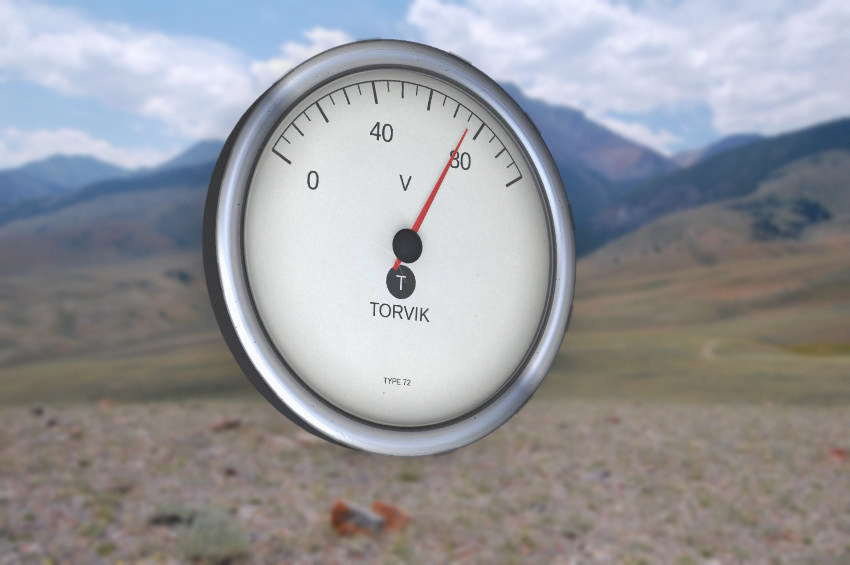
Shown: 75 V
